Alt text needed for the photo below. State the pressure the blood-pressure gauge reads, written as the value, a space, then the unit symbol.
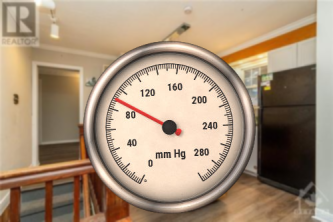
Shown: 90 mmHg
